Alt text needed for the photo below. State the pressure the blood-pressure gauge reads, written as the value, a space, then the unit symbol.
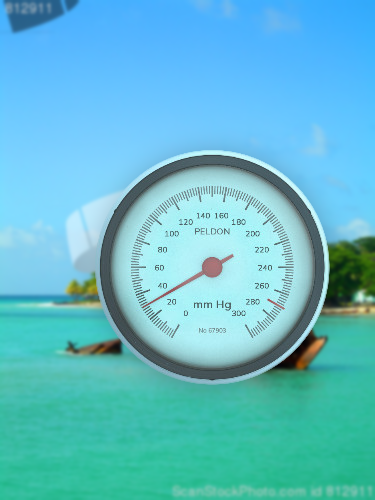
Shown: 30 mmHg
